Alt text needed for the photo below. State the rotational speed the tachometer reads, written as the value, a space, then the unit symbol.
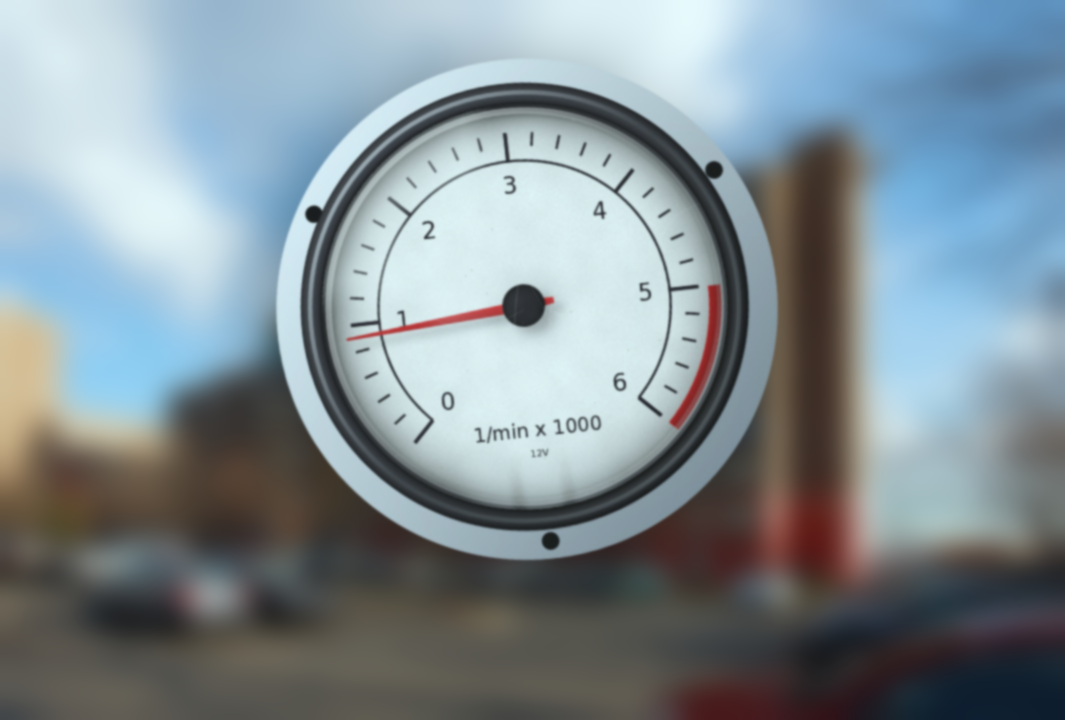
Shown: 900 rpm
